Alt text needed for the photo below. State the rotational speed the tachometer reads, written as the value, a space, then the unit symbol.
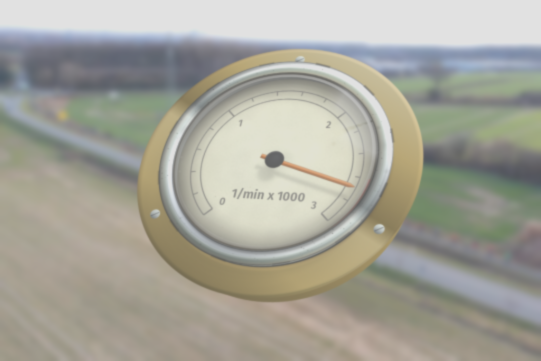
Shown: 2700 rpm
